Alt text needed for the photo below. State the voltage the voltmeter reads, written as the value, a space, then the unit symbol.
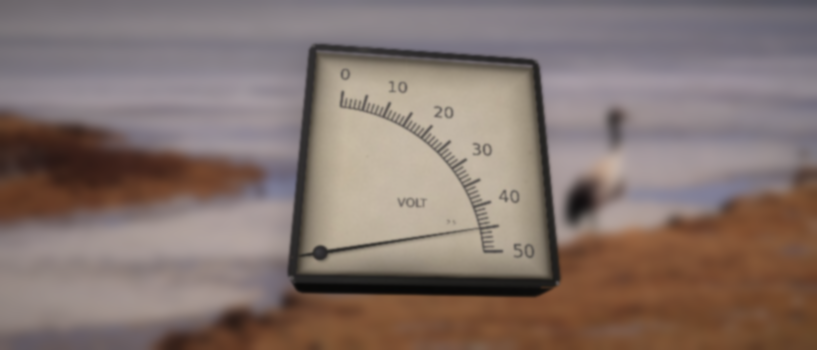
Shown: 45 V
